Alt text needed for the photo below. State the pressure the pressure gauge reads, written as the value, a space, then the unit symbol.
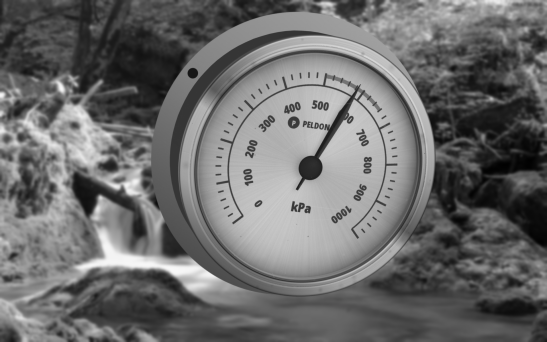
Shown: 580 kPa
